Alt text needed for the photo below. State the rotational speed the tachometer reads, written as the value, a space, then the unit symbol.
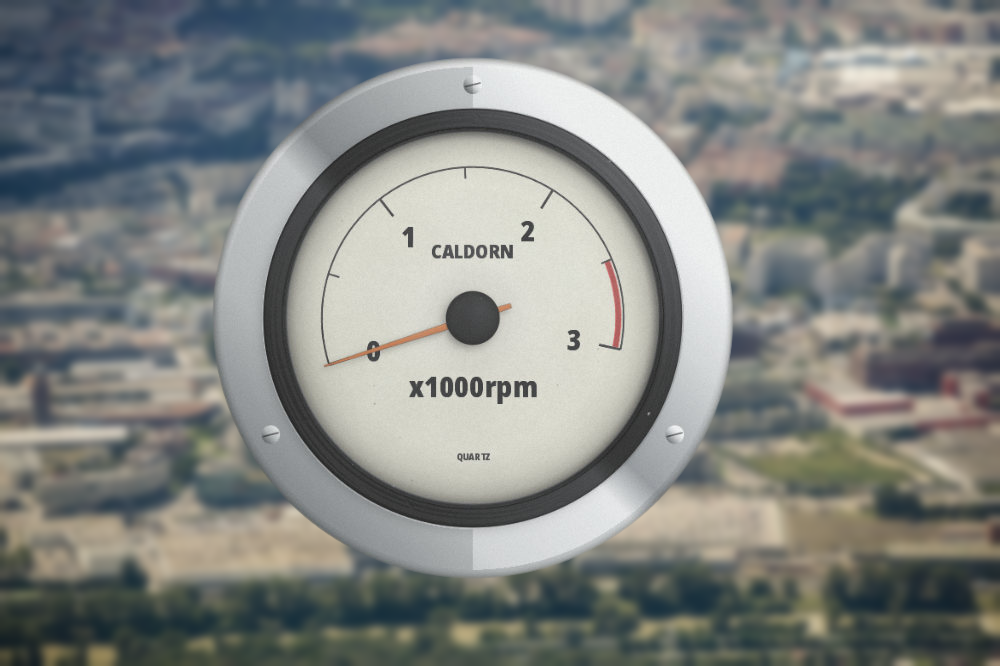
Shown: 0 rpm
